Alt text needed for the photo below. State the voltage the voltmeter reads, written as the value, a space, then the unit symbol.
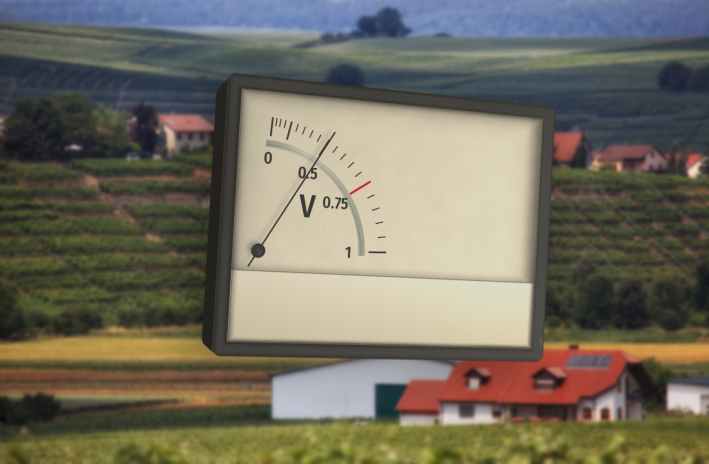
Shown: 0.5 V
